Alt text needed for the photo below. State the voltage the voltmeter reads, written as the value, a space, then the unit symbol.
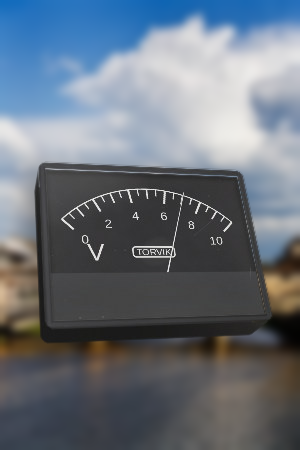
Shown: 7 V
